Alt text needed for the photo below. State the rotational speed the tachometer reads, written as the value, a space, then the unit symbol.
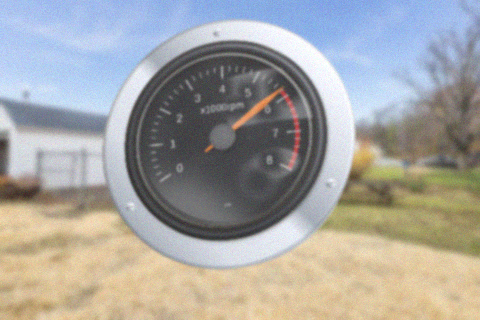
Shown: 5800 rpm
